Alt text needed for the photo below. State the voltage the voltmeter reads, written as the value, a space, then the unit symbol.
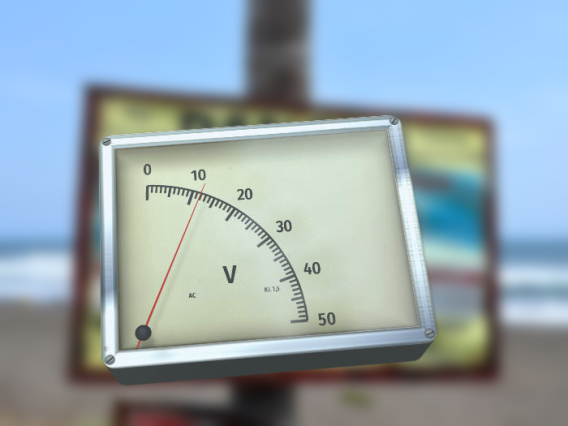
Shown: 12 V
